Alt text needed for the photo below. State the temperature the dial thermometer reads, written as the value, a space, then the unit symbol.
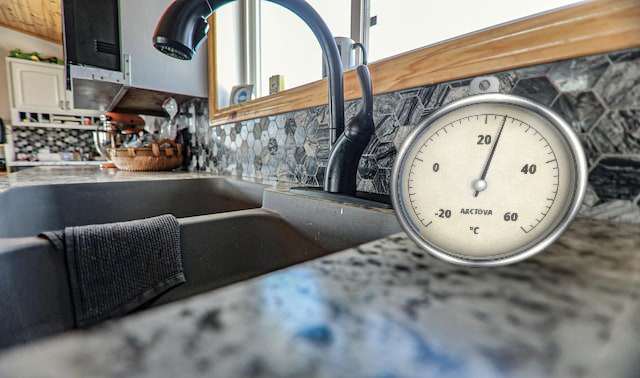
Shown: 24 °C
